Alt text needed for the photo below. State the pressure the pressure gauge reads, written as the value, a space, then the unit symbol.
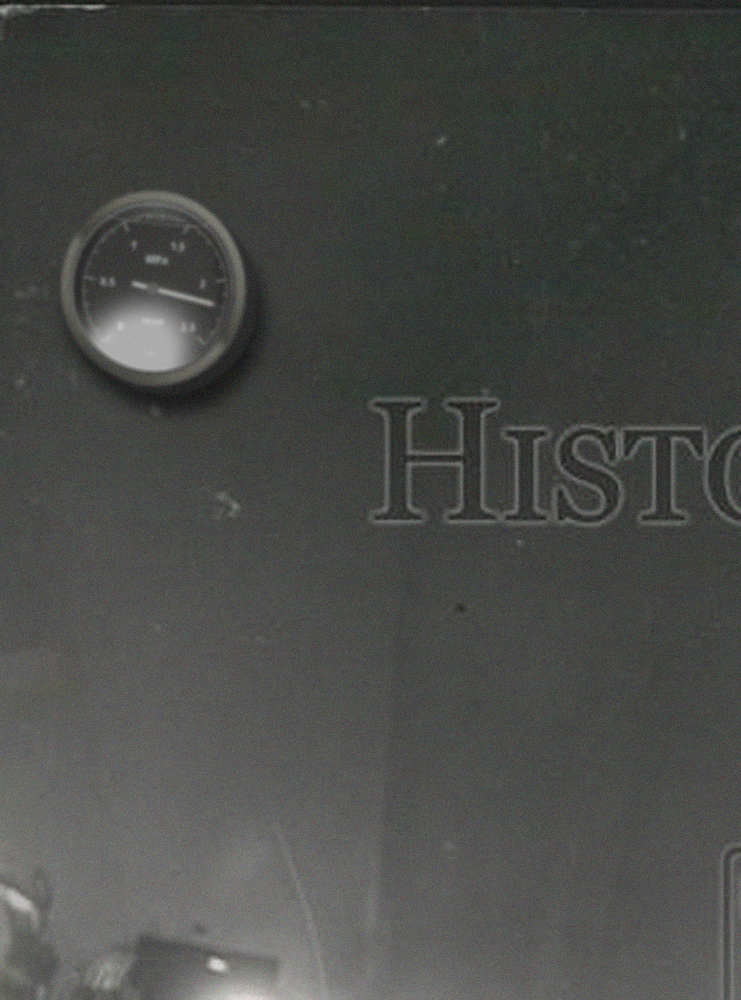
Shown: 2.2 MPa
